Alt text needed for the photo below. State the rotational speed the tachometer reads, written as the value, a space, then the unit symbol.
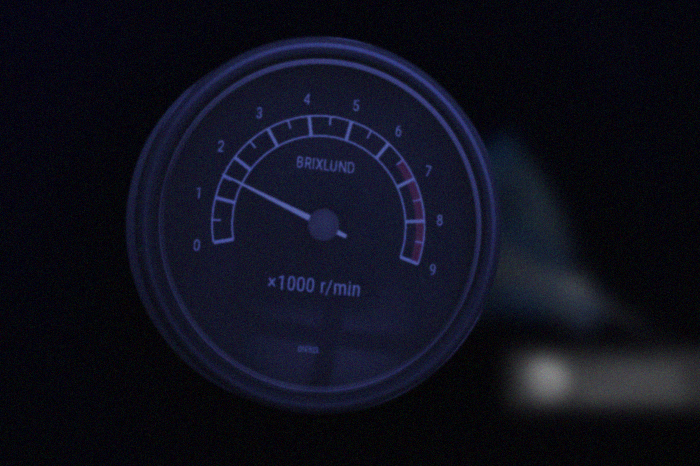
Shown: 1500 rpm
